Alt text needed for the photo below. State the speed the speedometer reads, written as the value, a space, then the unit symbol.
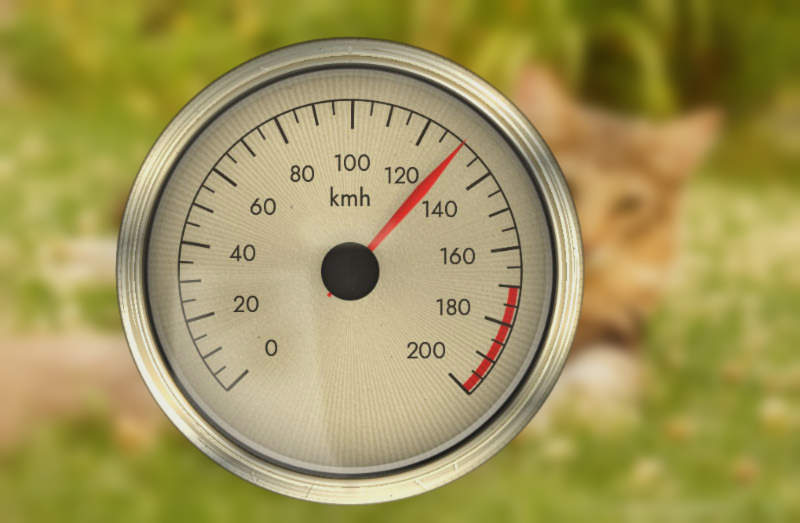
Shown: 130 km/h
